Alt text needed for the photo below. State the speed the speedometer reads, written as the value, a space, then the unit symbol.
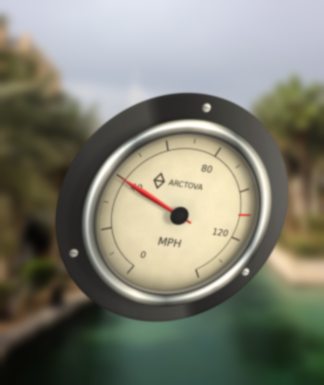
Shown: 40 mph
